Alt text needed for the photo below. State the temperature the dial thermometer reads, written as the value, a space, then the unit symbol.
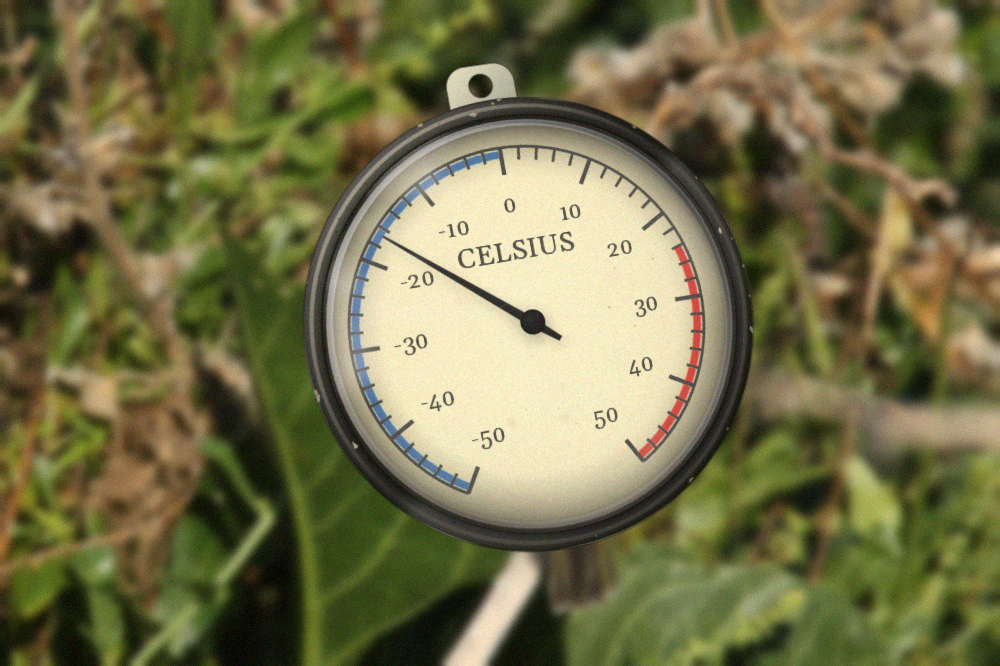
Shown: -17 °C
